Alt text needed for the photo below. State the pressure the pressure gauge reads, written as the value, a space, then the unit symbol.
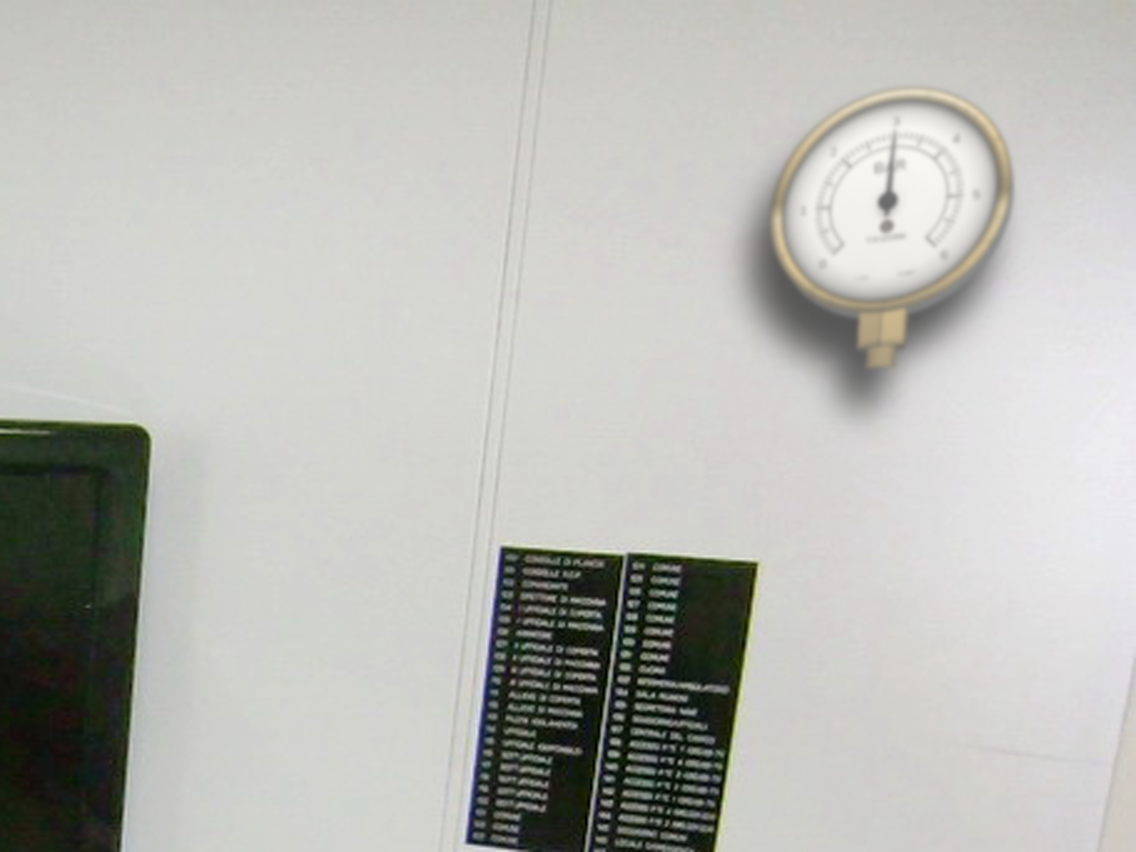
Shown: 3 bar
